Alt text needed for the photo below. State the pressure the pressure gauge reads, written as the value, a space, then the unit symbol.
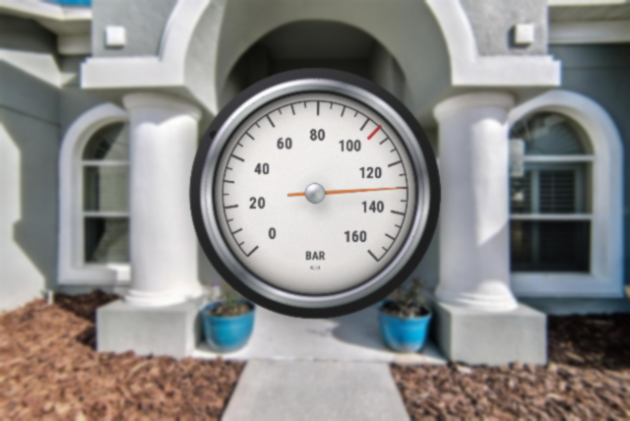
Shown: 130 bar
